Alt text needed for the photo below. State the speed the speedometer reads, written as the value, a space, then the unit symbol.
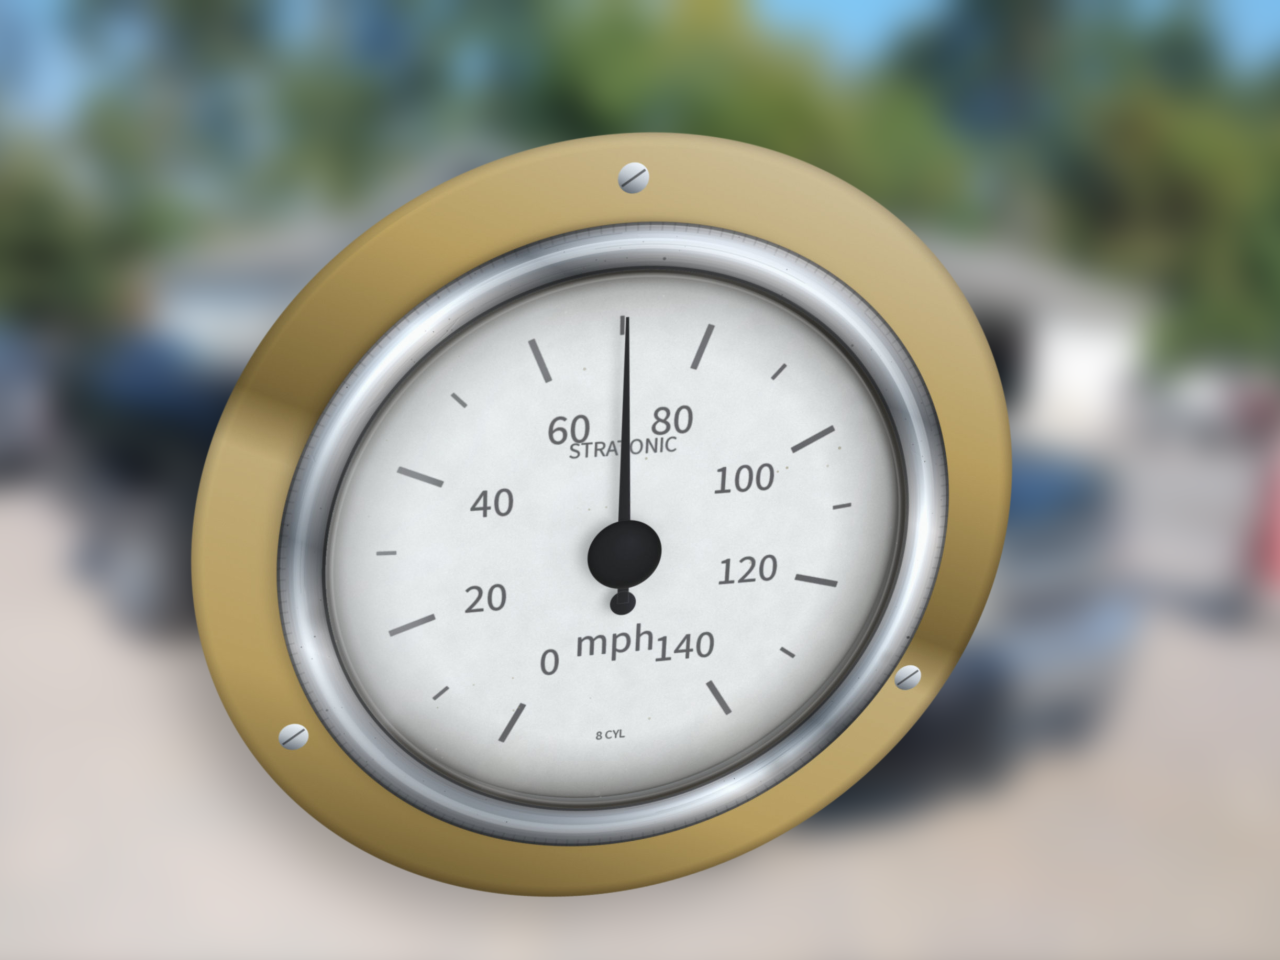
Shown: 70 mph
